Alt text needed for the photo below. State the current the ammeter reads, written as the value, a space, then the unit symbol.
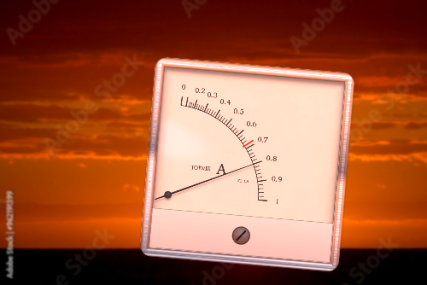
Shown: 0.8 A
